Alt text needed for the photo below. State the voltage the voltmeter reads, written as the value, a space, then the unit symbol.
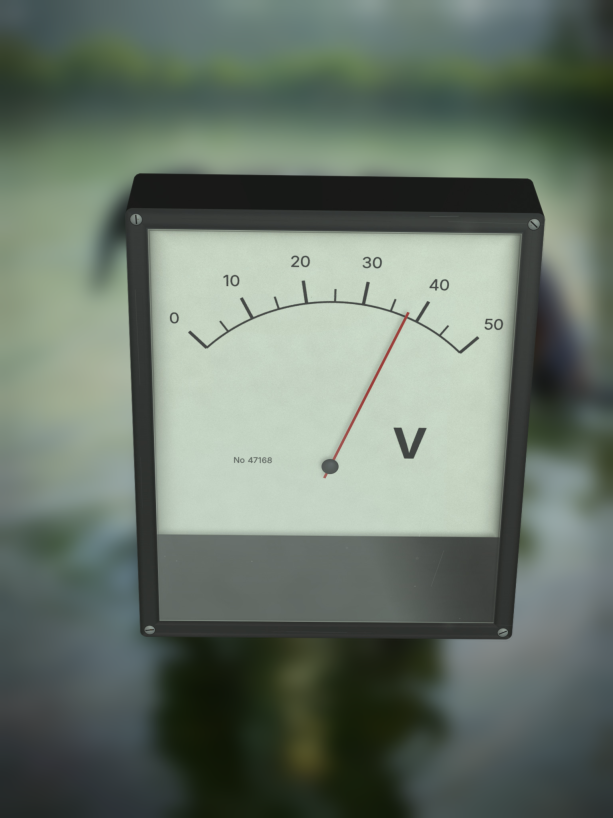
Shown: 37.5 V
